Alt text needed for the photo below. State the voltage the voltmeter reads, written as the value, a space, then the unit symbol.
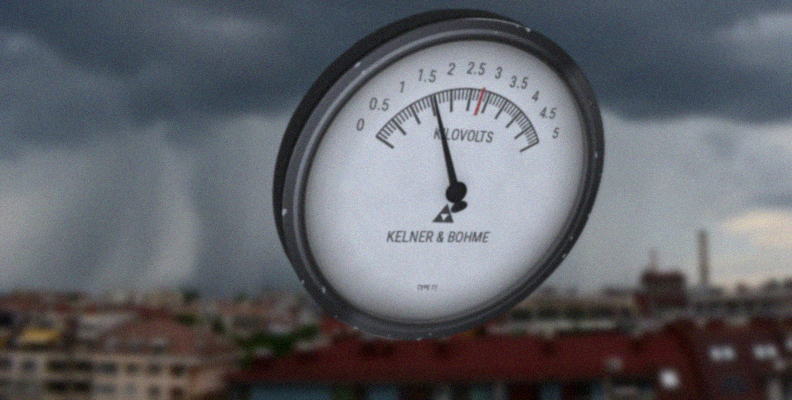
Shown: 1.5 kV
